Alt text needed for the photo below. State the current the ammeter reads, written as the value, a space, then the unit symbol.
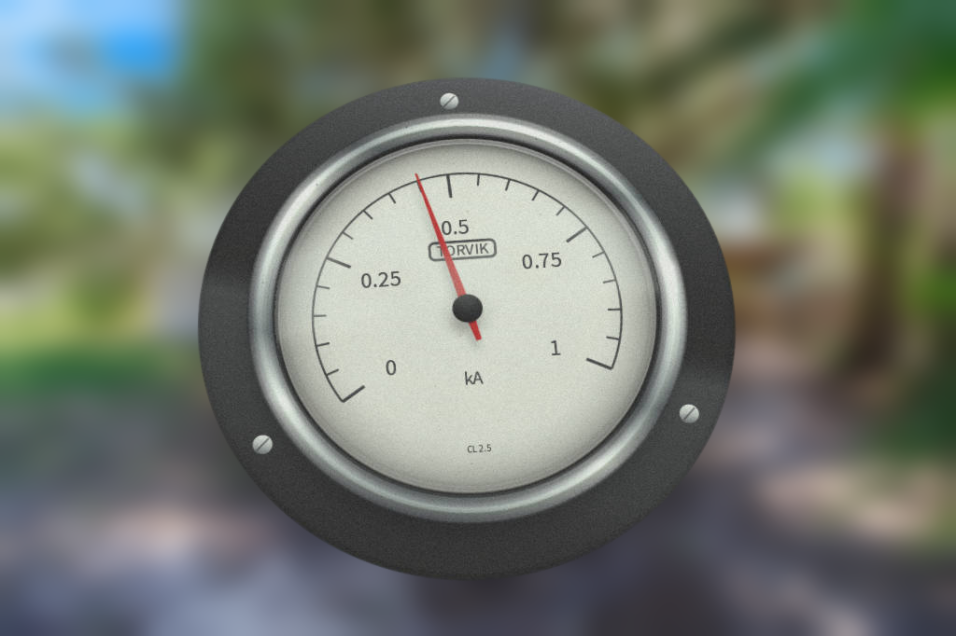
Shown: 0.45 kA
